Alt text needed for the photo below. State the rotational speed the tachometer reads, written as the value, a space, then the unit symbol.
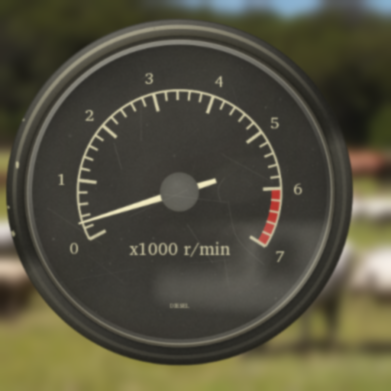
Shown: 300 rpm
